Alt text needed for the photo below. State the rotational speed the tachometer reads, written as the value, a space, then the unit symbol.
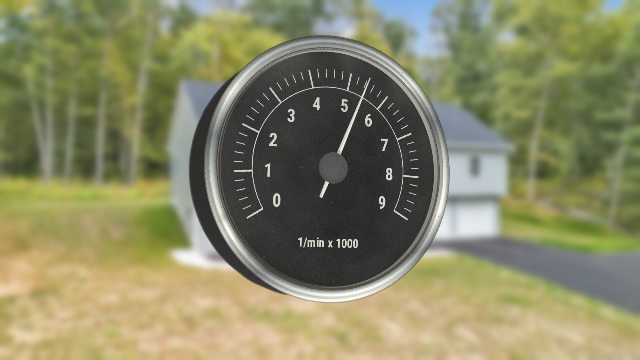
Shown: 5400 rpm
